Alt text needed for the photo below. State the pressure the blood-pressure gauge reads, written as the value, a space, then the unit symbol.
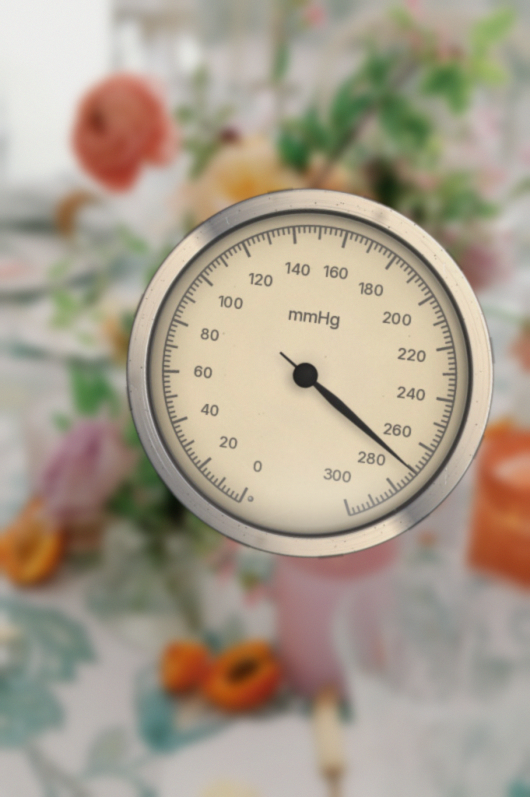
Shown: 270 mmHg
